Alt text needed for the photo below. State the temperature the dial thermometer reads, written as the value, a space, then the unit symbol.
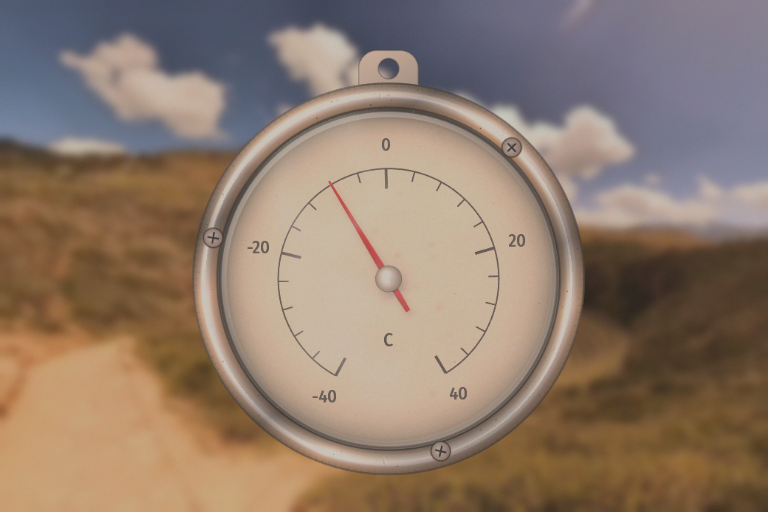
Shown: -8 °C
